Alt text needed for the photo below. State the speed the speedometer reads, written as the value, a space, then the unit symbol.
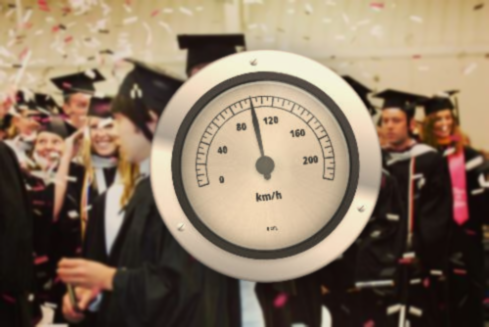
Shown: 100 km/h
